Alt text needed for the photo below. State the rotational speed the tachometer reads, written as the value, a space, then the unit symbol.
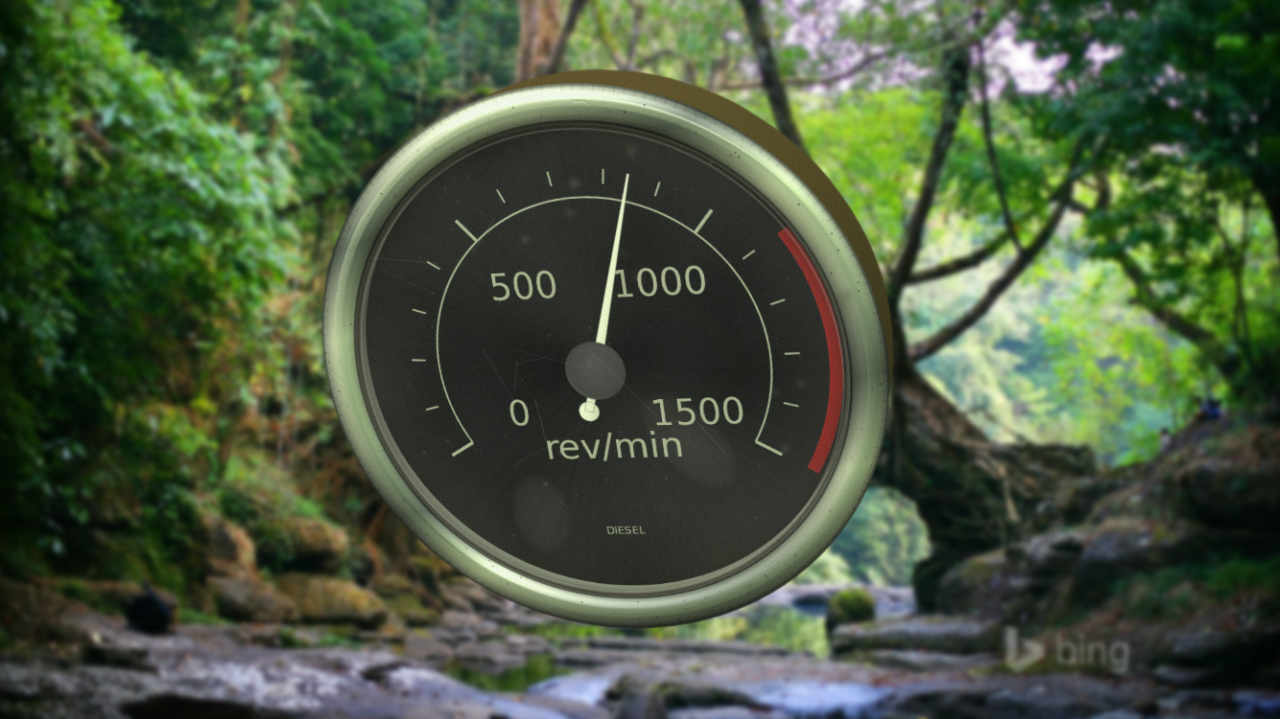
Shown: 850 rpm
